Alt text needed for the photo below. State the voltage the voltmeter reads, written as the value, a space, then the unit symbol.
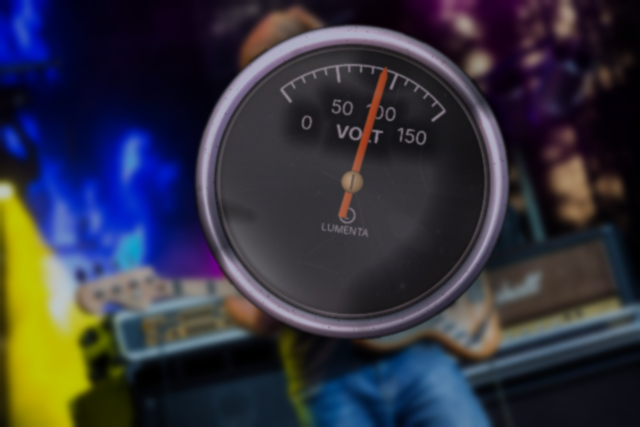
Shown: 90 V
